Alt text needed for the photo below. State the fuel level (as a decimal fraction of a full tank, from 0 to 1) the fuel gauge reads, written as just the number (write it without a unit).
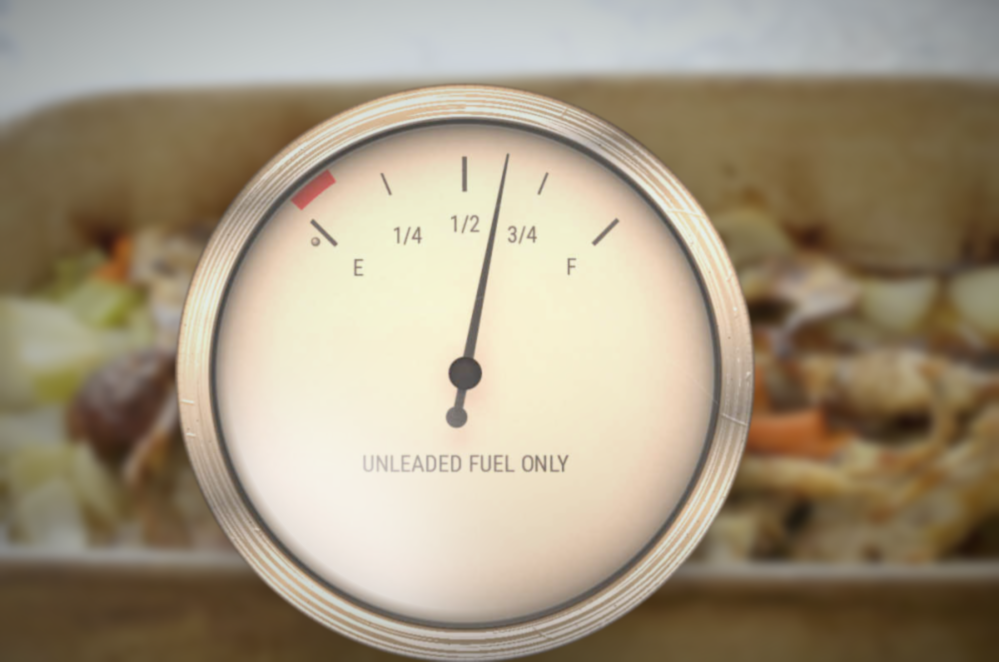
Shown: 0.625
